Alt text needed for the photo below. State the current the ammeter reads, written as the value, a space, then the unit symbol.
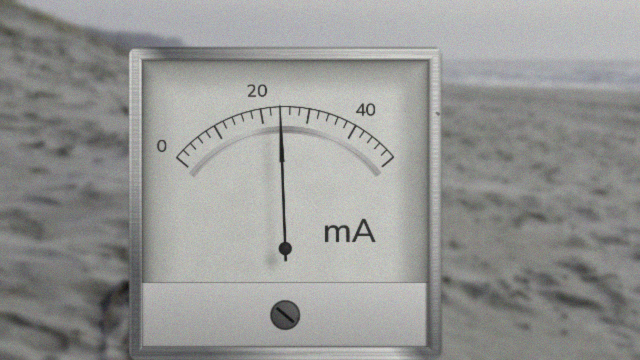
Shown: 24 mA
